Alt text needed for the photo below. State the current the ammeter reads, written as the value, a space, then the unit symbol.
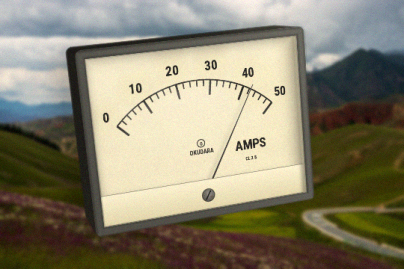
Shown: 42 A
